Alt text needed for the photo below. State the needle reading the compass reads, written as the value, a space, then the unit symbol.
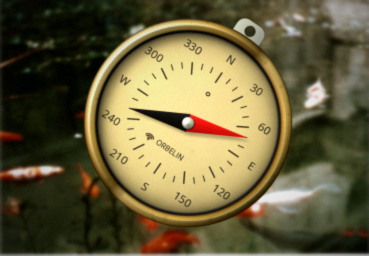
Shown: 70 °
